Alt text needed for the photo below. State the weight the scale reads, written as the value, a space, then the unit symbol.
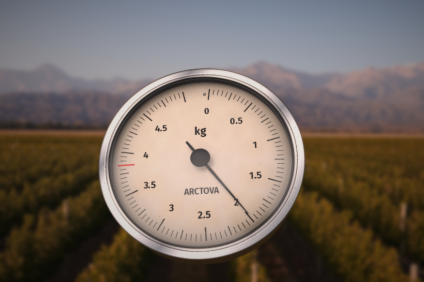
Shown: 2 kg
